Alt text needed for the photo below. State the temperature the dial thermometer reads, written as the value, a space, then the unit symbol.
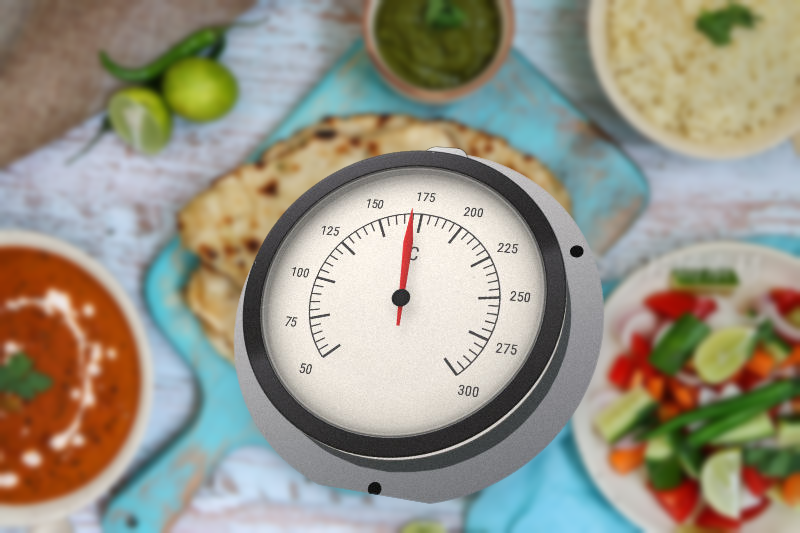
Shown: 170 °C
